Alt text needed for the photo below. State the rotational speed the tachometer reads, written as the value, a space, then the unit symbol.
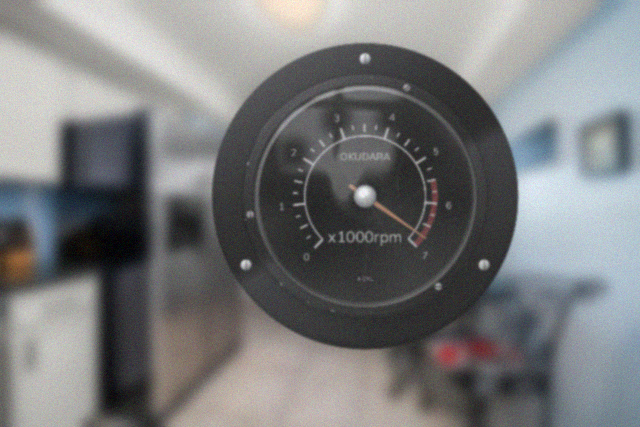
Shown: 6750 rpm
